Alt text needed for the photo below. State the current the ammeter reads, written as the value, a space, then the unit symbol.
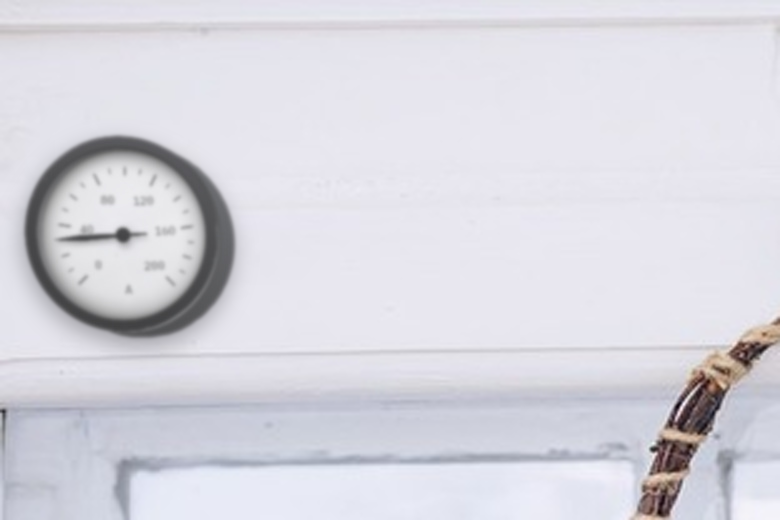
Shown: 30 A
